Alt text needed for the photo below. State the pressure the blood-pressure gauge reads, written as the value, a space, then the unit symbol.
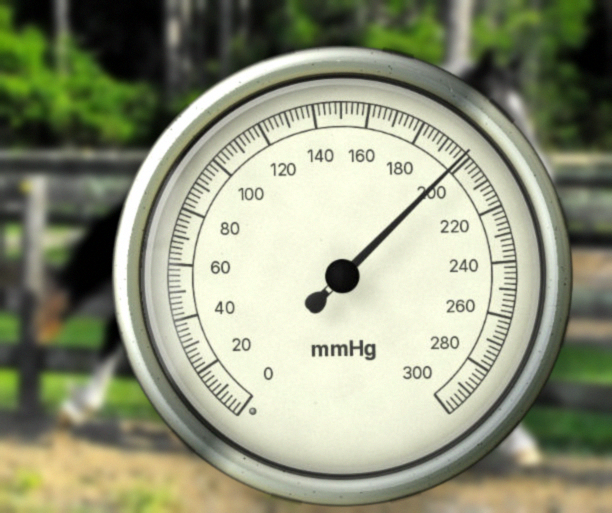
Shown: 198 mmHg
